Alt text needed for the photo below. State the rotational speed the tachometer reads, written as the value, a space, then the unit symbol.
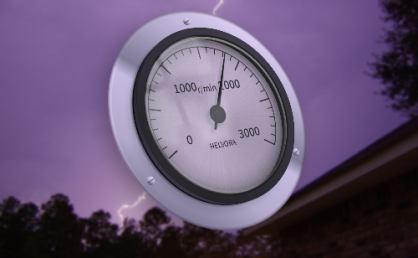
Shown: 1800 rpm
